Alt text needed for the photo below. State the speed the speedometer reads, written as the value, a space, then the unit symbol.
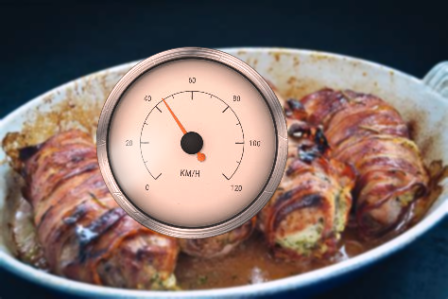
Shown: 45 km/h
